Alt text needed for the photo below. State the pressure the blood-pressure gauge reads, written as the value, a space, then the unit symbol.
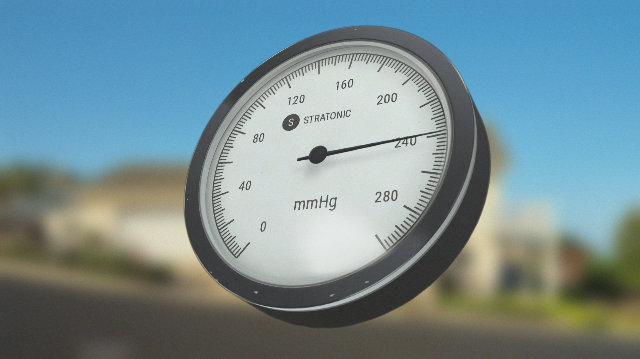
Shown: 240 mmHg
